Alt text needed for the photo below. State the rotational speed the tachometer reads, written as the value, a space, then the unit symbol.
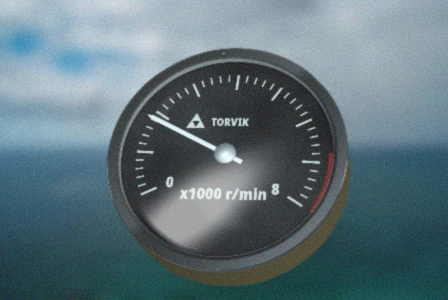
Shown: 1800 rpm
